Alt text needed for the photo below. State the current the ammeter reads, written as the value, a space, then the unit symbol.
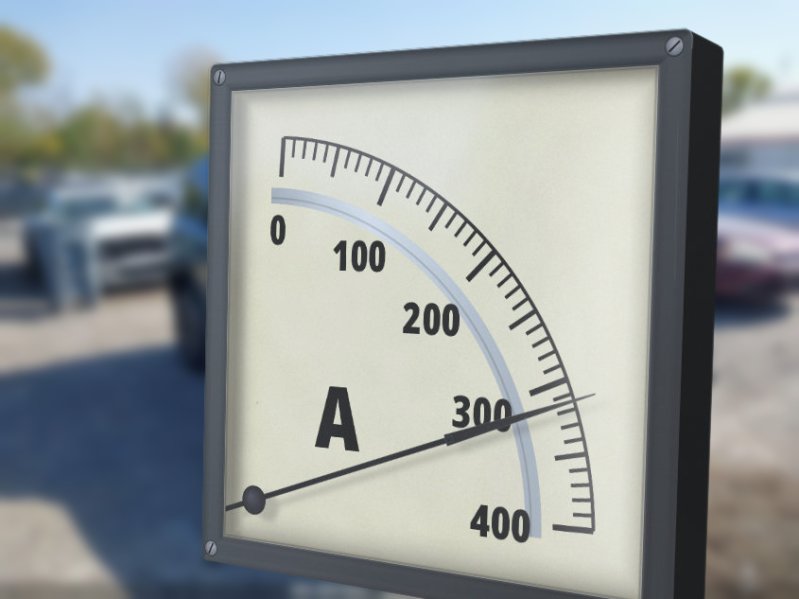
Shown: 315 A
